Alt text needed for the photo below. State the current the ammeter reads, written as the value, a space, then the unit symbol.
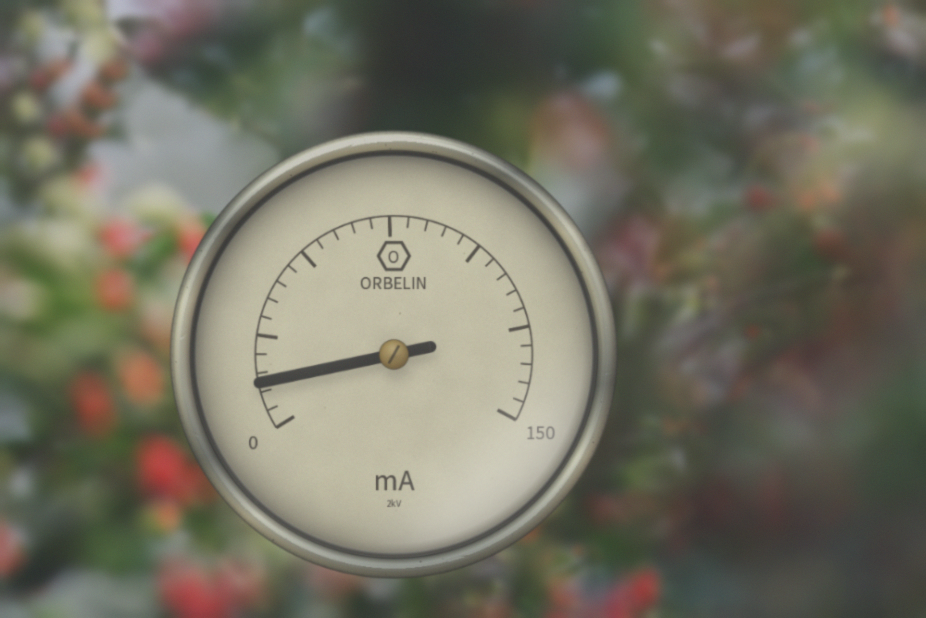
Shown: 12.5 mA
